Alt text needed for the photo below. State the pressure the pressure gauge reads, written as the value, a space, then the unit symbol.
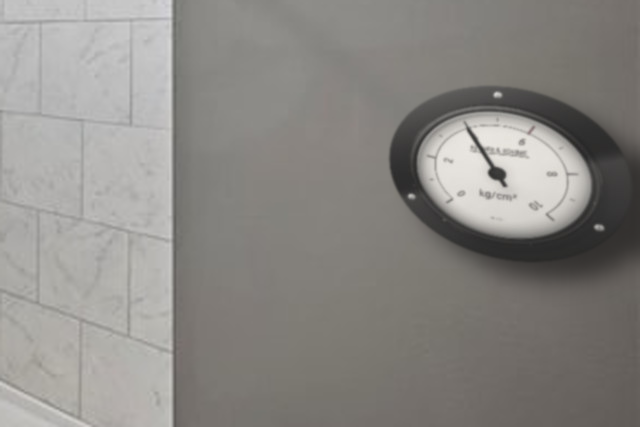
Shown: 4 kg/cm²
